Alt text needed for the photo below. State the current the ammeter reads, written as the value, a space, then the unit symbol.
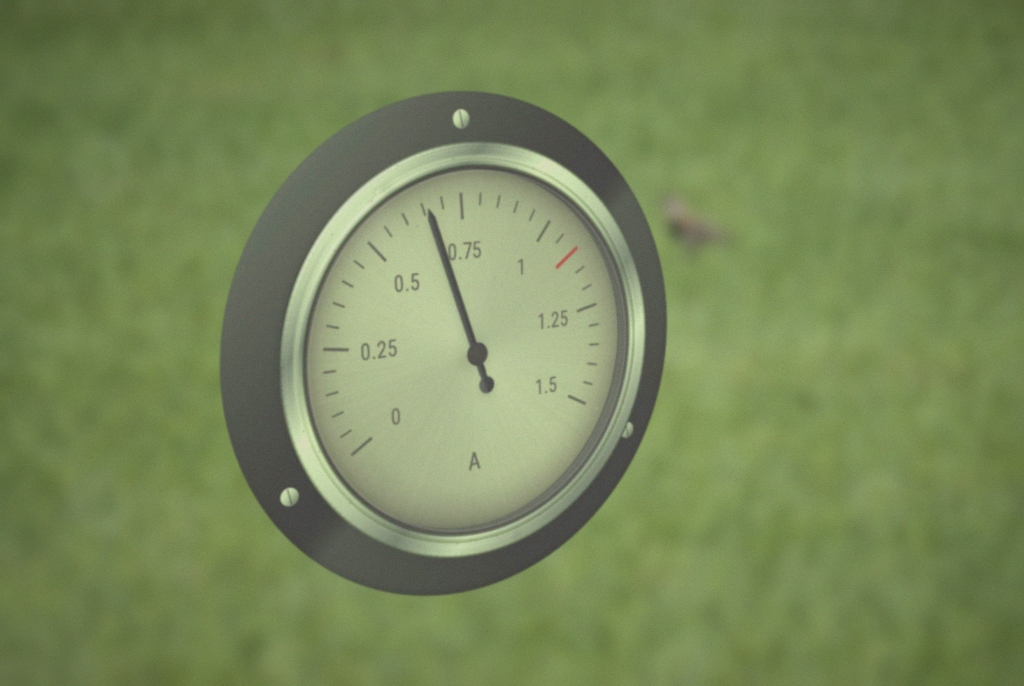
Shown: 0.65 A
